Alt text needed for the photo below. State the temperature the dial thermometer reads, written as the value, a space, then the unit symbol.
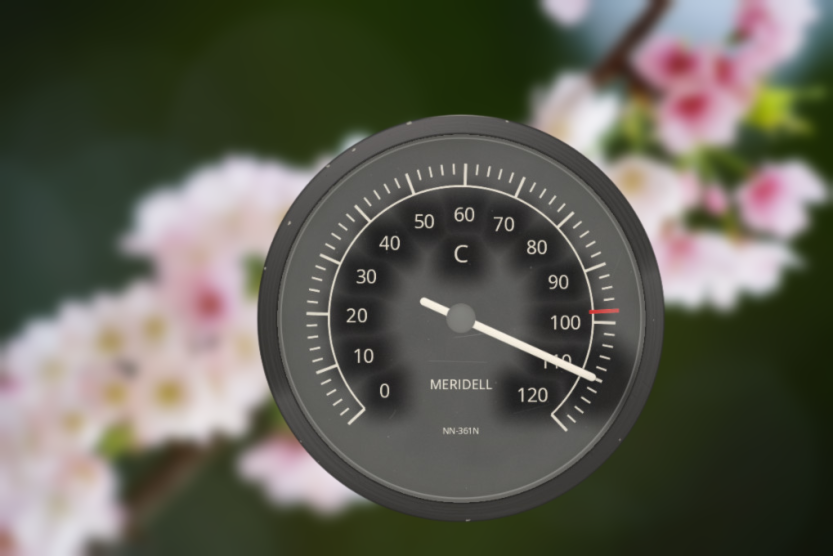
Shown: 110 °C
